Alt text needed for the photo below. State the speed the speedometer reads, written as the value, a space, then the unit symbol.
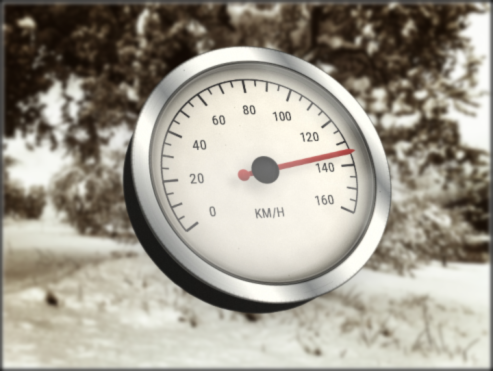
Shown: 135 km/h
